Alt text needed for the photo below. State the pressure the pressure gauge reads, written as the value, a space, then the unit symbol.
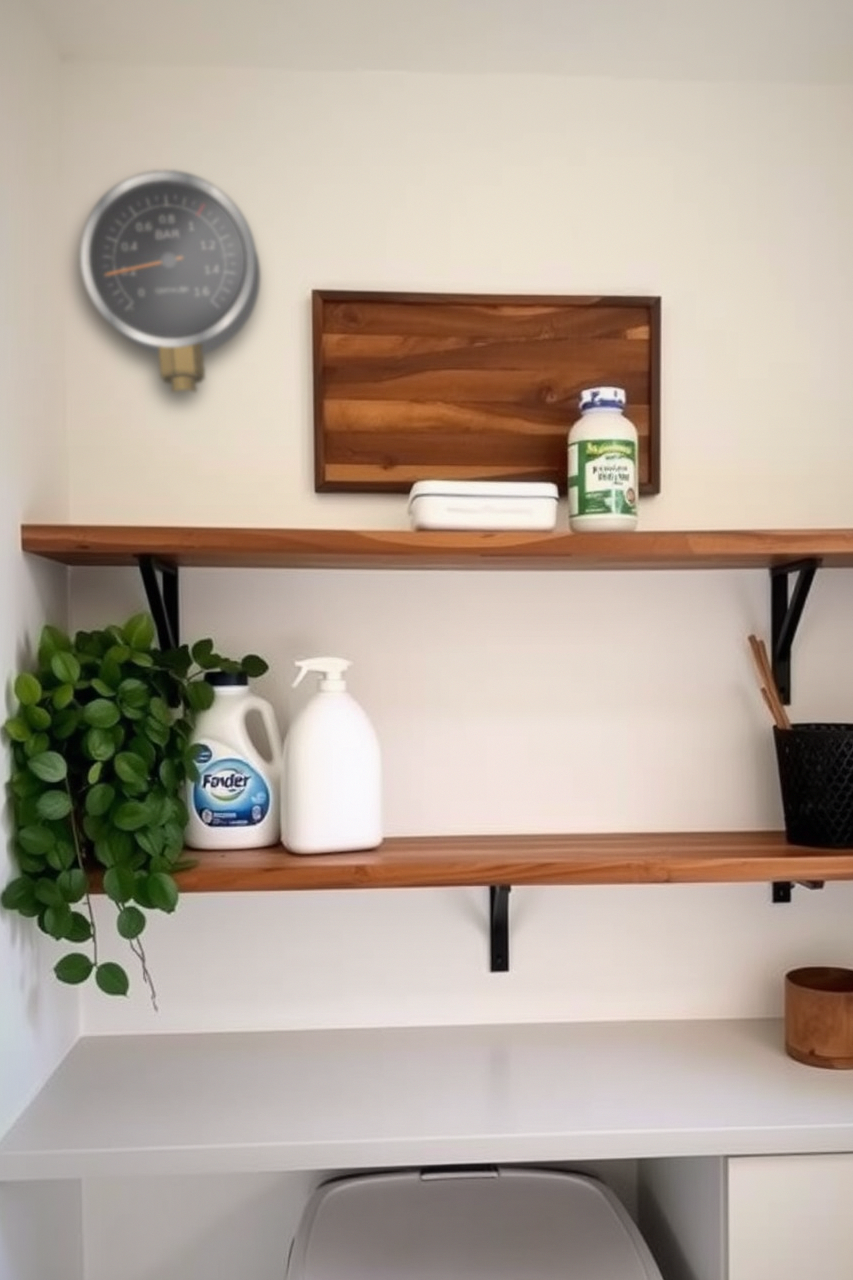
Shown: 0.2 bar
